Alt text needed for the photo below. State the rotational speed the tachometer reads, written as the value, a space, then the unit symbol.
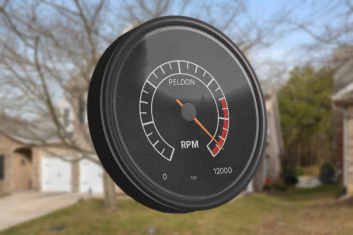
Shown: 11500 rpm
